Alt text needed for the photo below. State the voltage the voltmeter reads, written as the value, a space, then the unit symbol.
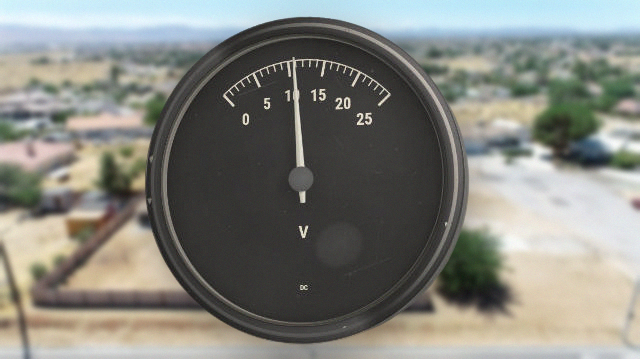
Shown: 11 V
